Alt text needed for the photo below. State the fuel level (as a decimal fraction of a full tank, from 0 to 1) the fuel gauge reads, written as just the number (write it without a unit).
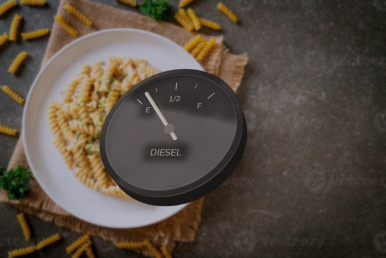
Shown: 0.125
